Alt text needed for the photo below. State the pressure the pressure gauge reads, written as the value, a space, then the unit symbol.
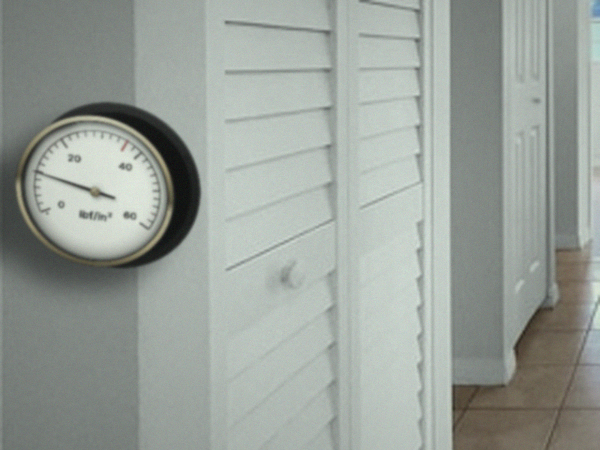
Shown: 10 psi
